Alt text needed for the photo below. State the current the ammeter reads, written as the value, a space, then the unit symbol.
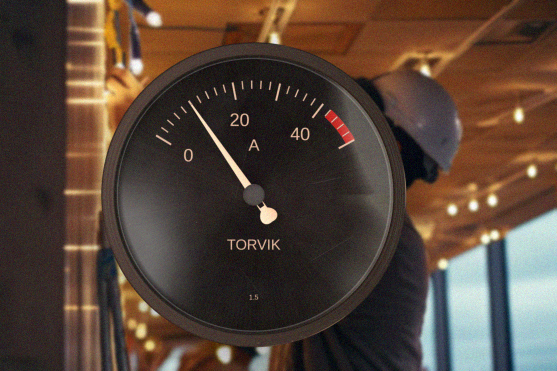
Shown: 10 A
